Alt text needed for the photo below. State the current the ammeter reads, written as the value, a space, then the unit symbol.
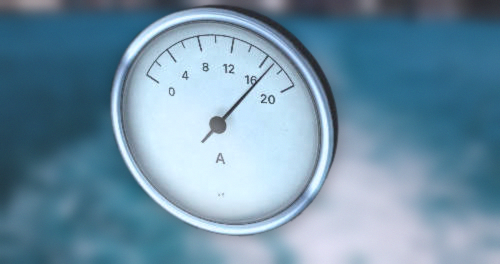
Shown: 17 A
